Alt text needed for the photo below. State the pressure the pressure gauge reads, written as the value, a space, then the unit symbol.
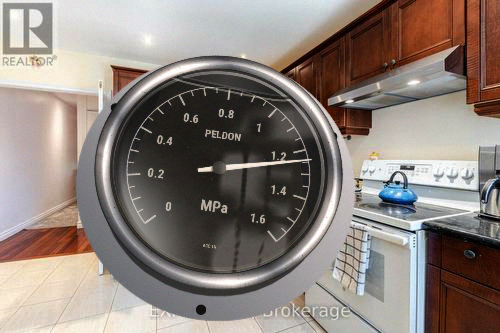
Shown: 1.25 MPa
